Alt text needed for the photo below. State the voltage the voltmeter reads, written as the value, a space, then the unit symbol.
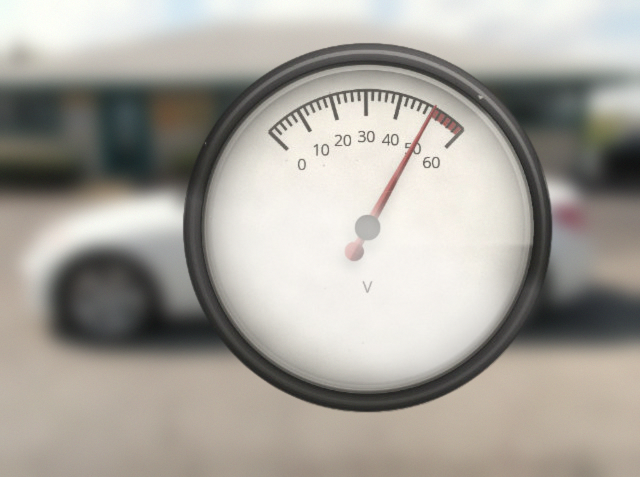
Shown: 50 V
